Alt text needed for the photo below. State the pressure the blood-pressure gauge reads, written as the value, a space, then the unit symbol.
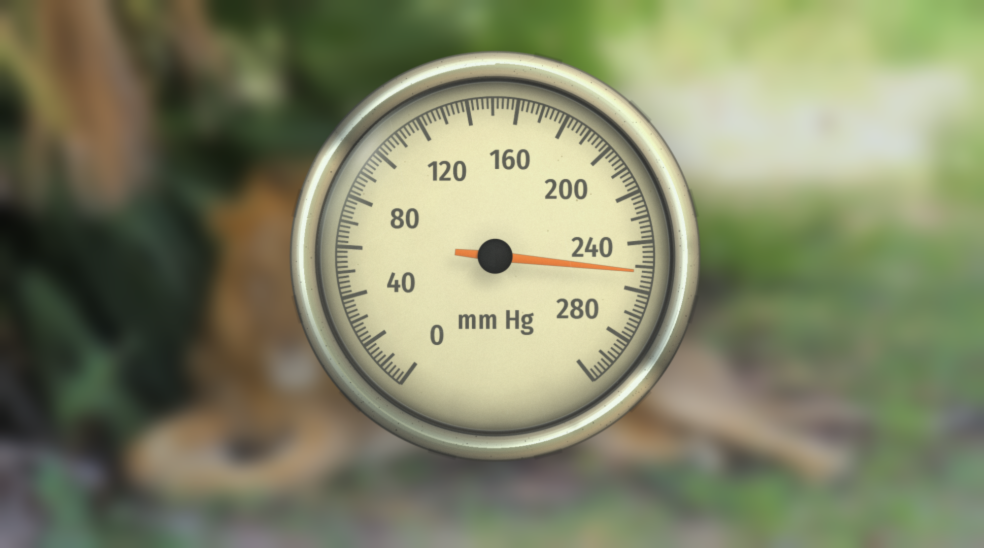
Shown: 252 mmHg
